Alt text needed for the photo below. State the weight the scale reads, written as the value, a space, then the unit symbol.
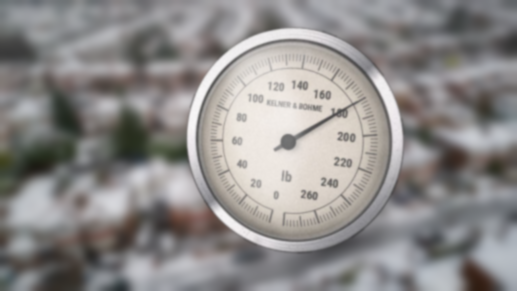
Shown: 180 lb
